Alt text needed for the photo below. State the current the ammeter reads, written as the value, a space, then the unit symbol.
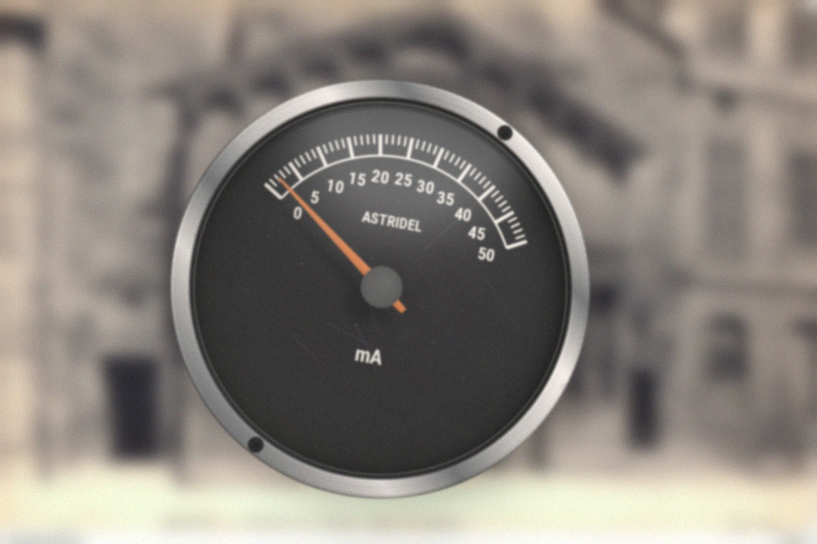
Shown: 2 mA
